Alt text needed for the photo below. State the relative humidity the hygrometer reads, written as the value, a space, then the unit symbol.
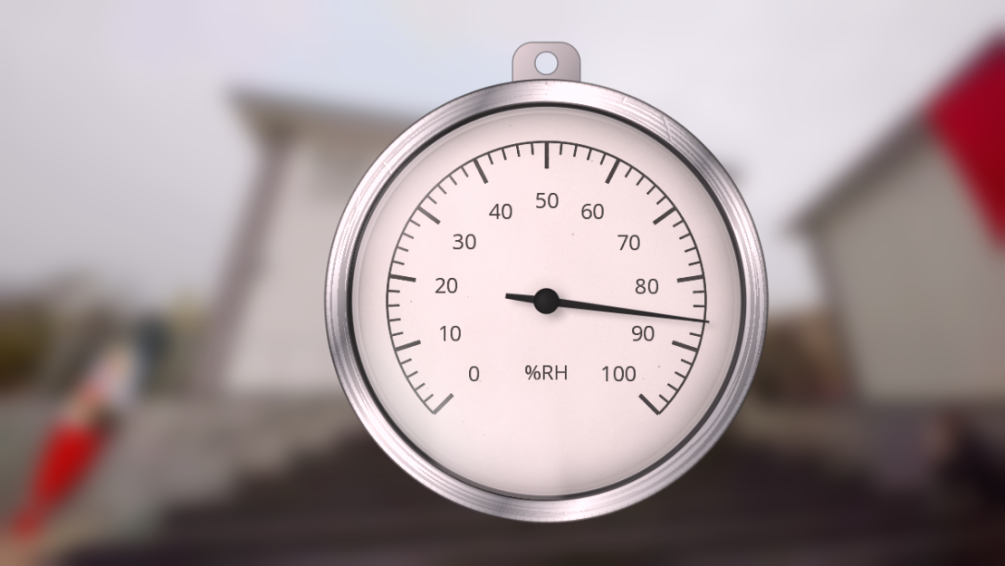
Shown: 86 %
